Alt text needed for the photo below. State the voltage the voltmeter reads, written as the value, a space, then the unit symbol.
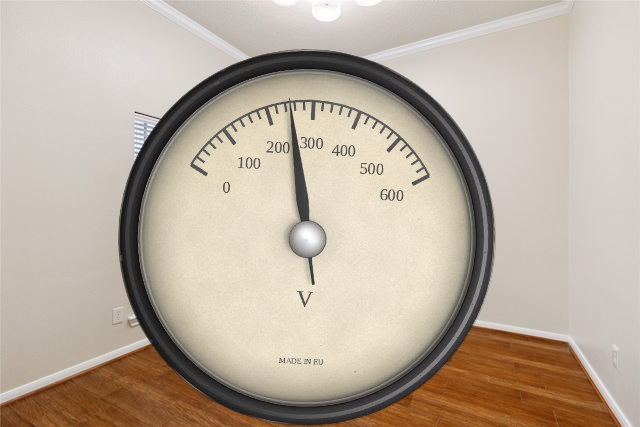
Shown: 250 V
